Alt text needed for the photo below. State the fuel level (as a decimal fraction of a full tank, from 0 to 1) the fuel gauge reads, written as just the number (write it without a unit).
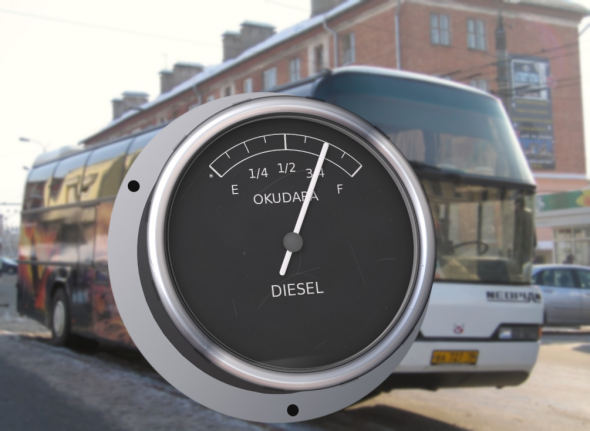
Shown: 0.75
